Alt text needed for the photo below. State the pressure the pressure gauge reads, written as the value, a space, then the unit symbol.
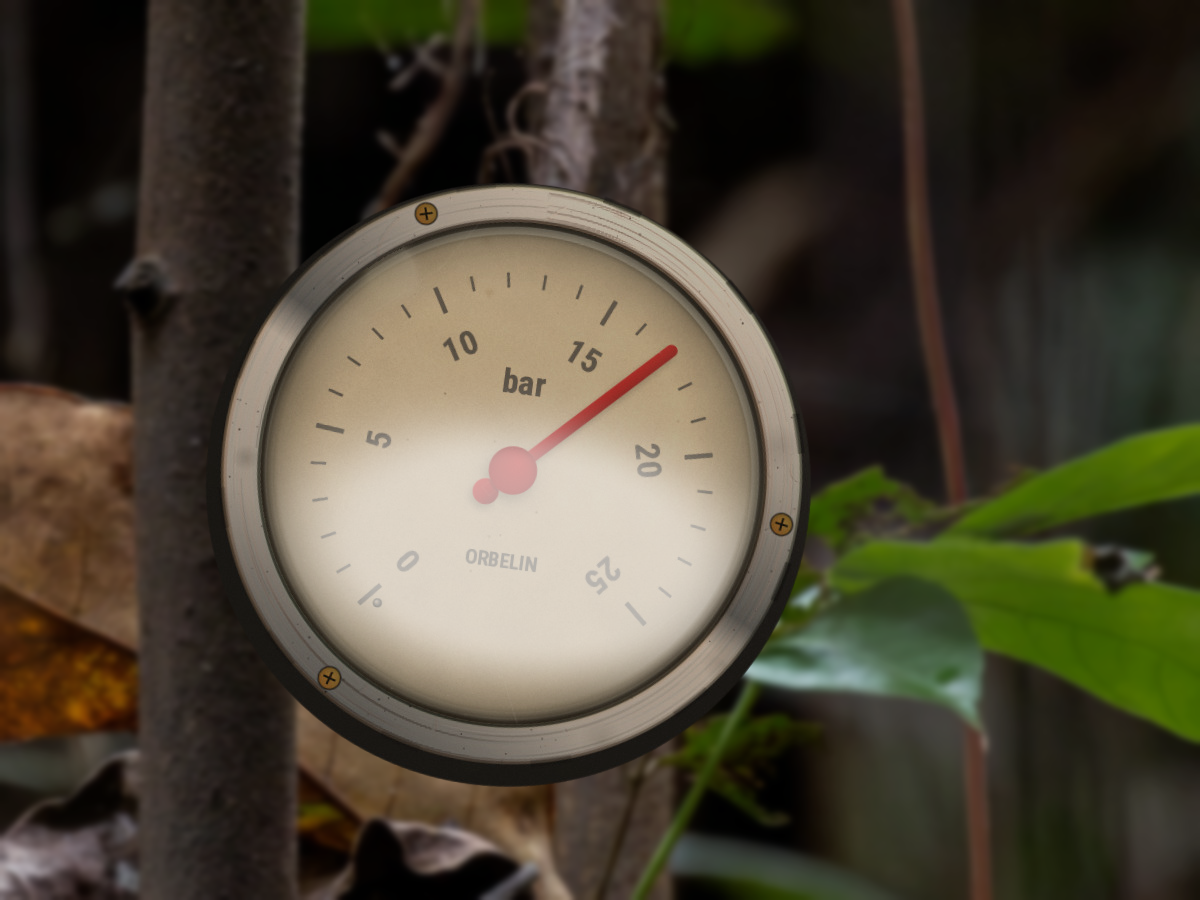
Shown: 17 bar
